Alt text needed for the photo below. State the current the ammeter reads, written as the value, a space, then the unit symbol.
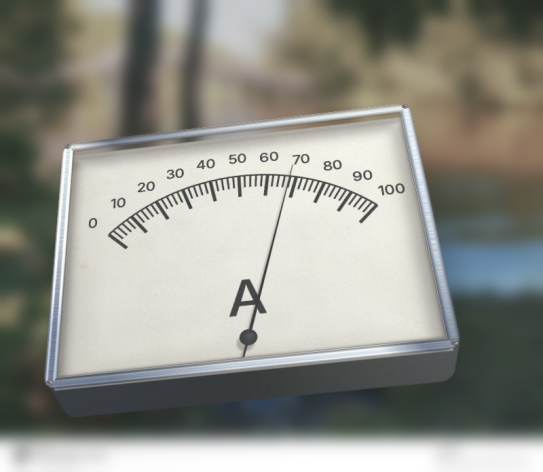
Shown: 68 A
